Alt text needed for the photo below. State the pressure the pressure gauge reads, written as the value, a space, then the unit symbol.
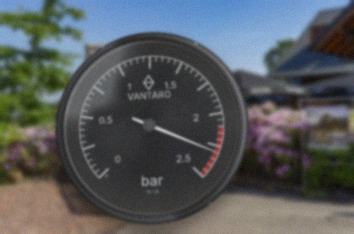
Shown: 2.3 bar
